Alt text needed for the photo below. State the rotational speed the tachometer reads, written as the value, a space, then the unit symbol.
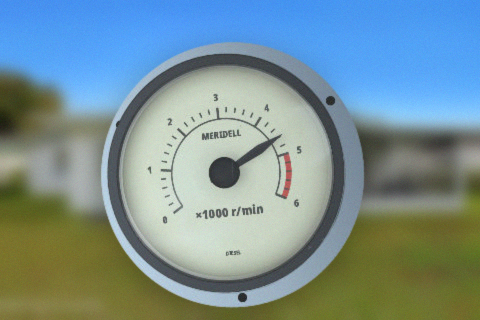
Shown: 4600 rpm
